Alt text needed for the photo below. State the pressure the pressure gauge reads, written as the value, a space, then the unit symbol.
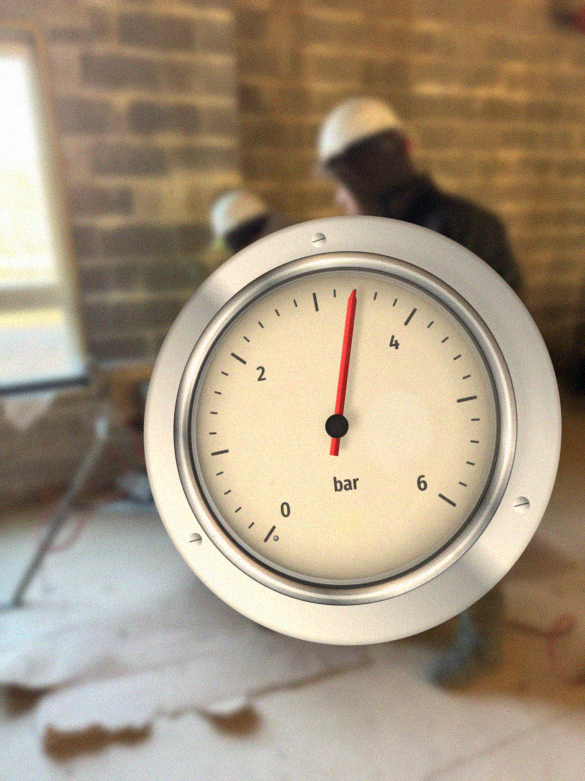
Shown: 3.4 bar
